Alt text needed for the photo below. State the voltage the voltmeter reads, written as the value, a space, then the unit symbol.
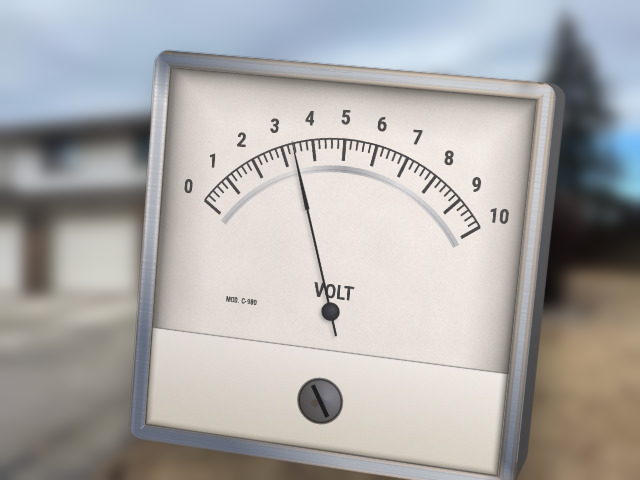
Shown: 3.4 V
